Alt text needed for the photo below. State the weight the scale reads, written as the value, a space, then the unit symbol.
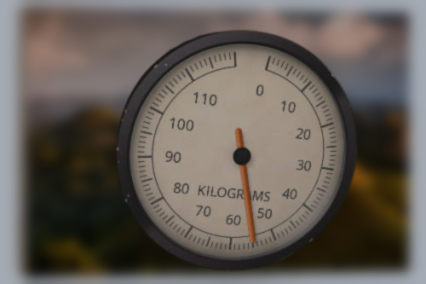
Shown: 55 kg
